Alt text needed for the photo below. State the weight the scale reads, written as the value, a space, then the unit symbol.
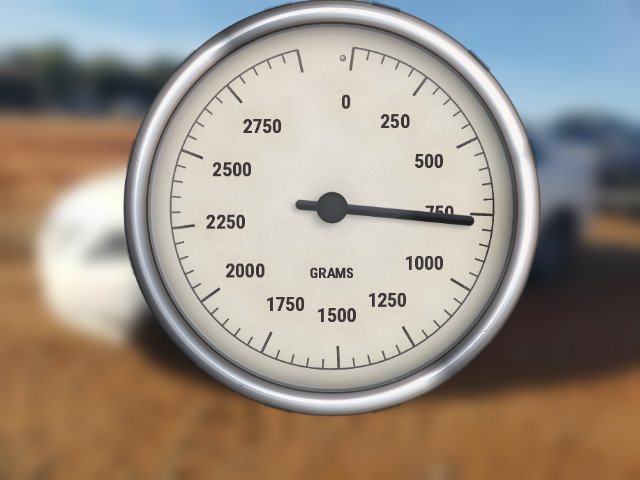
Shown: 775 g
